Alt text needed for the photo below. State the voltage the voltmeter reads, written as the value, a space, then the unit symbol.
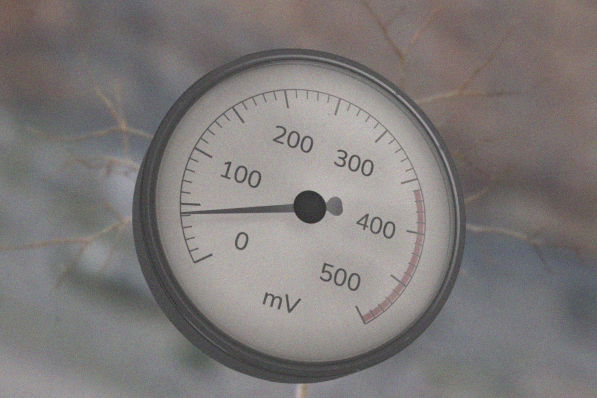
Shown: 40 mV
